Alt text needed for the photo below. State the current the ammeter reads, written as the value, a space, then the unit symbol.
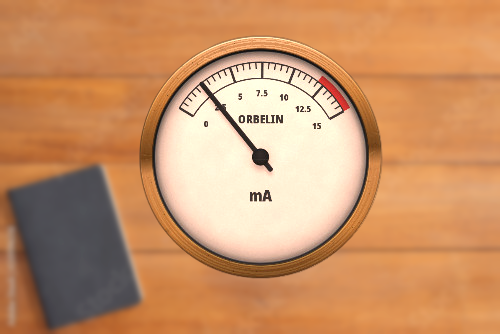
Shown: 2.5 mA
